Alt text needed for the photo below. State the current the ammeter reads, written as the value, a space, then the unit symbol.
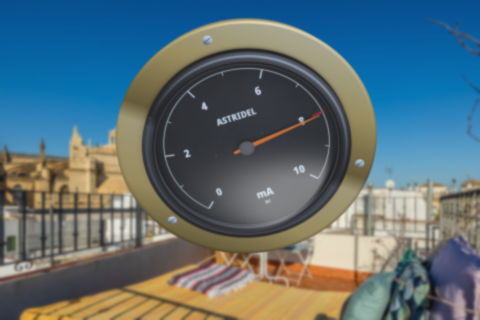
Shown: 8 mA
